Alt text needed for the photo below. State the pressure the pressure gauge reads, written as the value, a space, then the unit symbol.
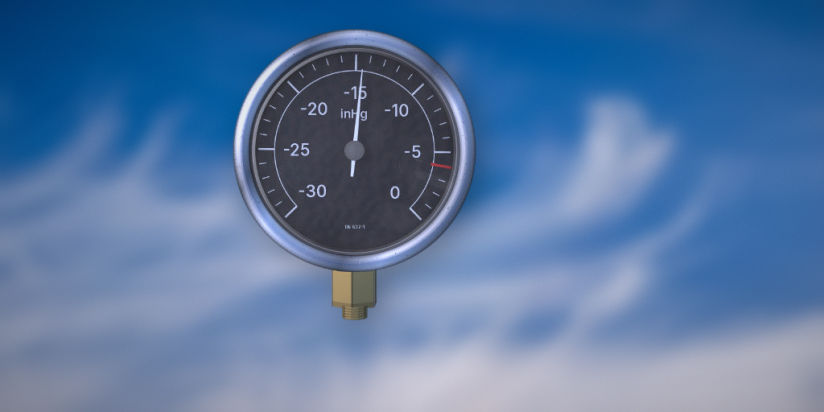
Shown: -14.5 inHg
